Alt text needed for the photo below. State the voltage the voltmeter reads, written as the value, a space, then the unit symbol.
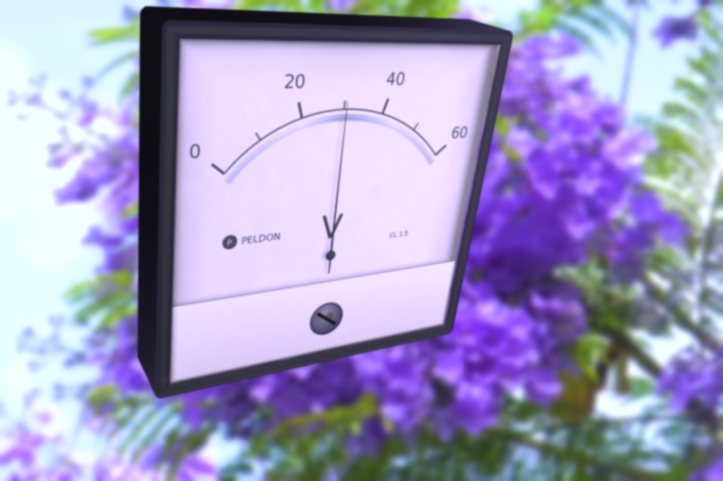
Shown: 30 V
